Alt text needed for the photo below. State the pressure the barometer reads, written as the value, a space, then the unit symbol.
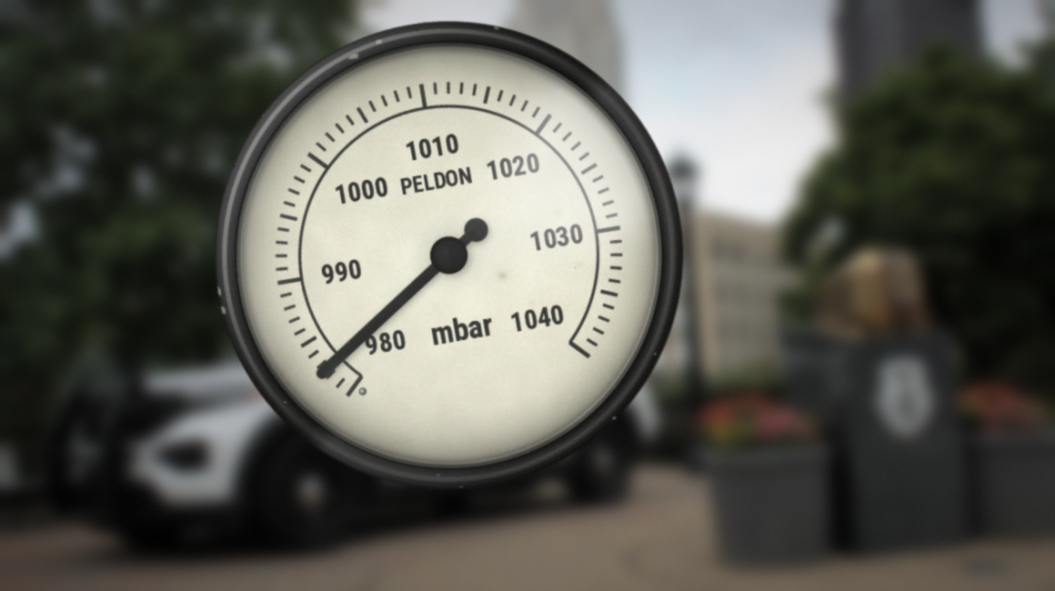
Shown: 982.5 mbar
